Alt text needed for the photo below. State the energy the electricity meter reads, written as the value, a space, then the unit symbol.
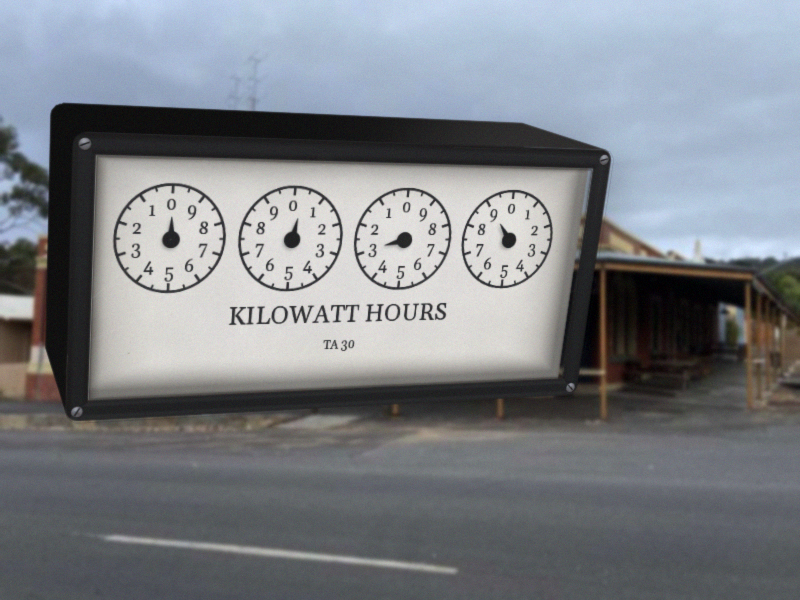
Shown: 29 kWh
